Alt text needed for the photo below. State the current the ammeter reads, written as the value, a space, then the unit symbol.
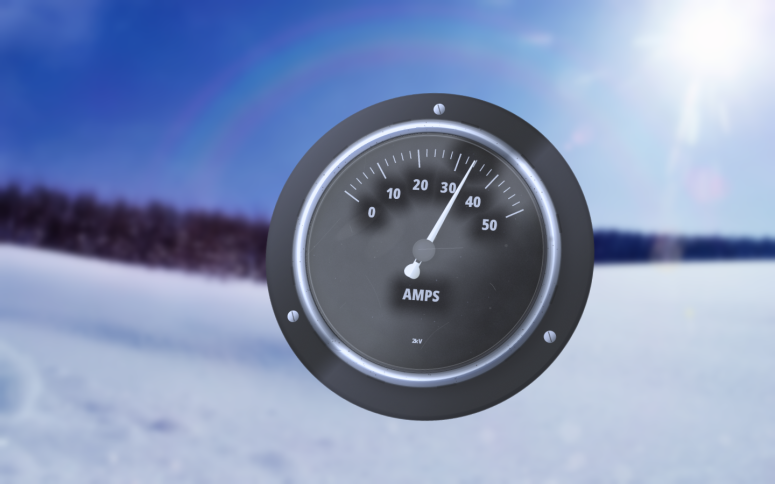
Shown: 34 A
